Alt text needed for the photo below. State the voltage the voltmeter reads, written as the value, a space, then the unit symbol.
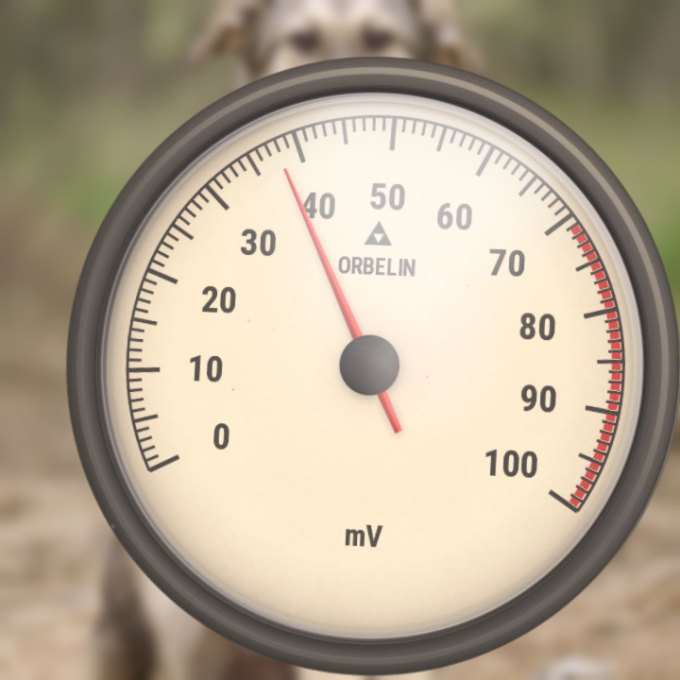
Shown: 38 mV
